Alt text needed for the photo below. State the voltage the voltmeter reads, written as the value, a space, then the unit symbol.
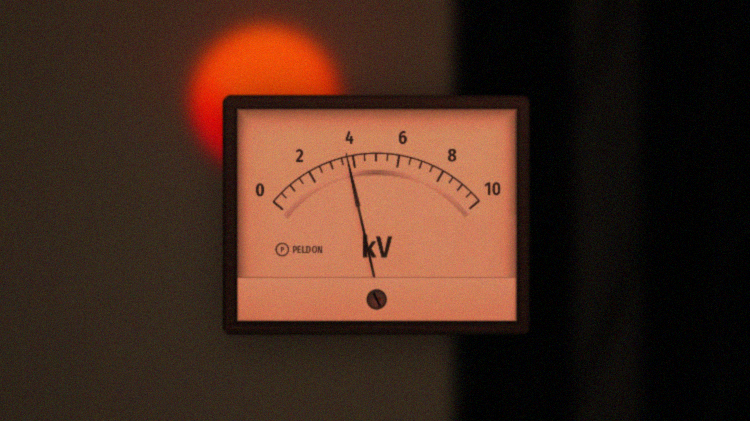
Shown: 3.75 kV
